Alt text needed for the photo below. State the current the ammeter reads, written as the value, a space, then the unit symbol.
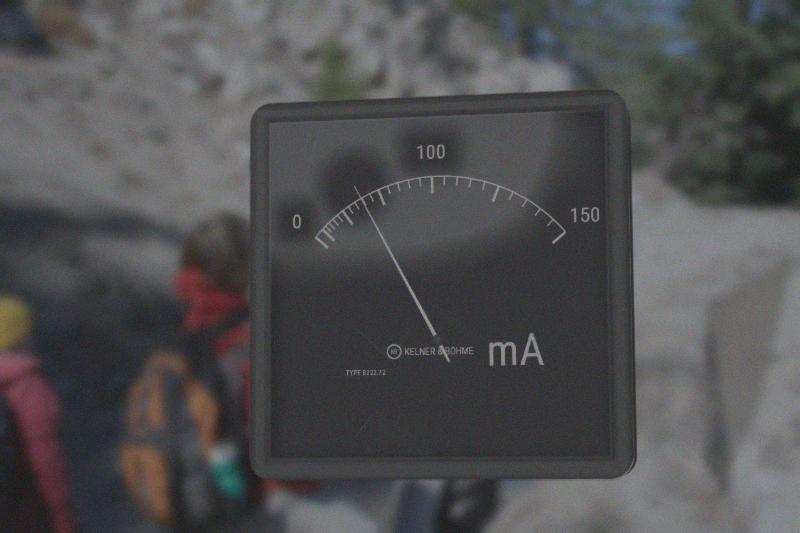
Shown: 65 mA
